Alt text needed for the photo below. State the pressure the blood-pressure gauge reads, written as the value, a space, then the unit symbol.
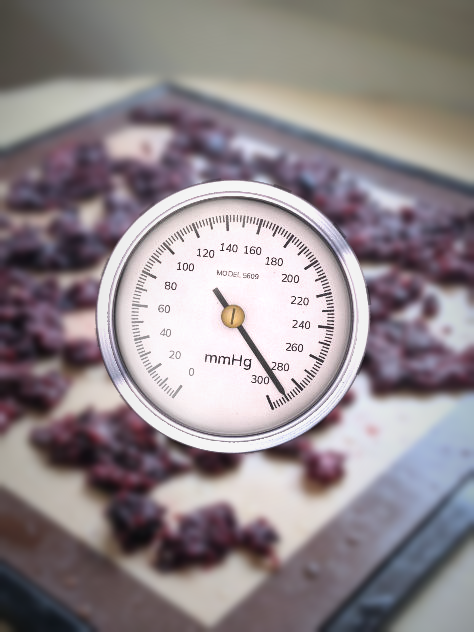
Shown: 290 mmHg
